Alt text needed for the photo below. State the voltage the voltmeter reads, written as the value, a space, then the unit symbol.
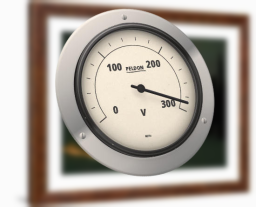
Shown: 290 V
